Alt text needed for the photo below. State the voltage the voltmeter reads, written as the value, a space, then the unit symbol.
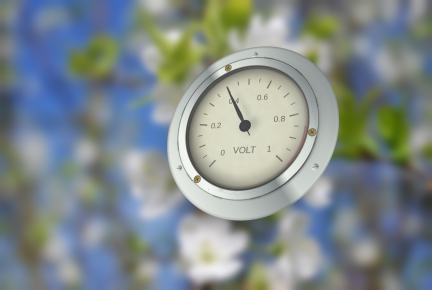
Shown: 0.4 V
